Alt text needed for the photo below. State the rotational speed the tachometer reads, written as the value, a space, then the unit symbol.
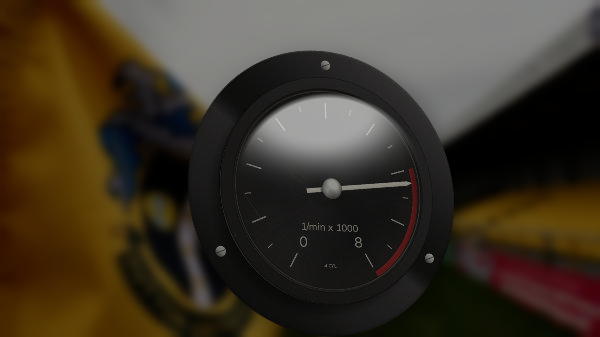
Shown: 6250 rpm
